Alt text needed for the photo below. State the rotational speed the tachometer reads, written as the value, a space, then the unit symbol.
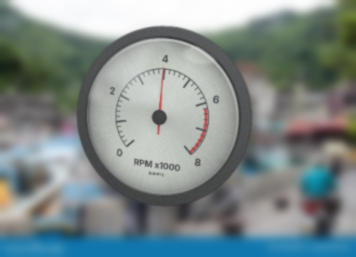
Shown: 4000 rpm
